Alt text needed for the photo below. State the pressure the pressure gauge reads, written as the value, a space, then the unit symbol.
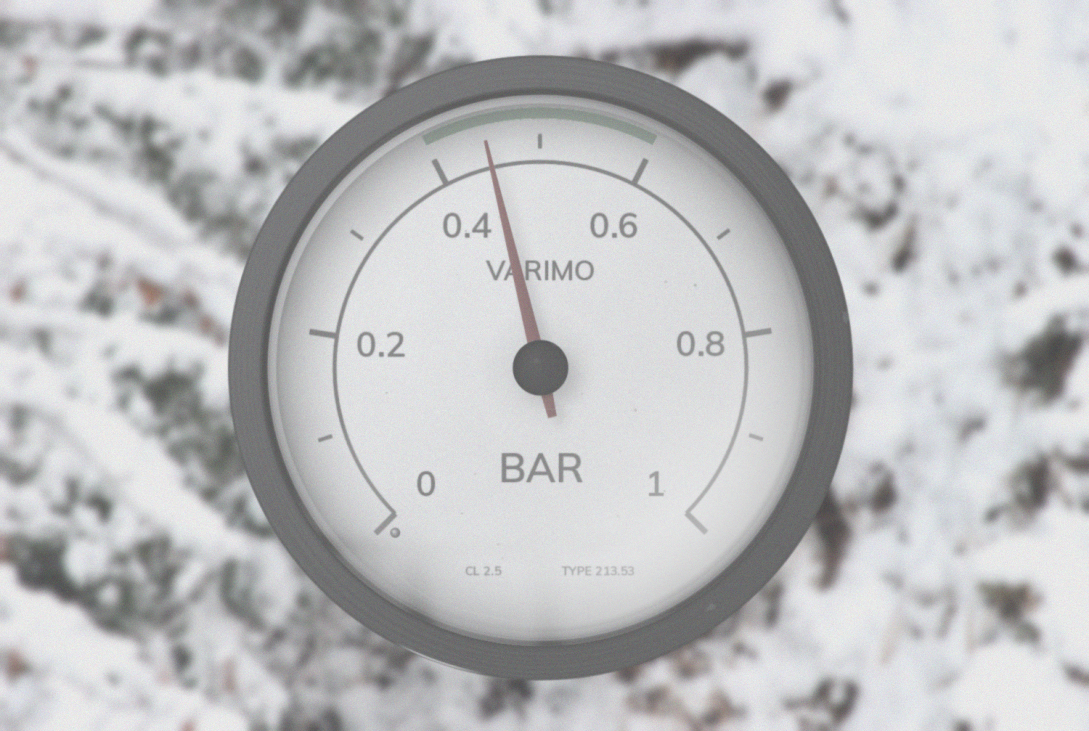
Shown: 0.45 bar
